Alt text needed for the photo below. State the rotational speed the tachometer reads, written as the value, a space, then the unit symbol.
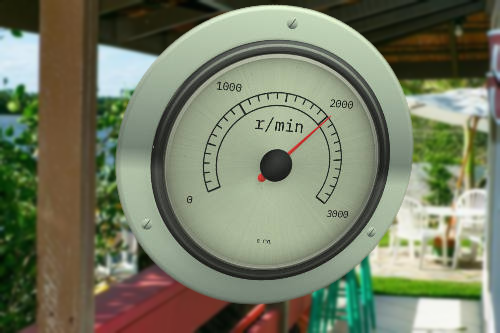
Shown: 2000 rpm
